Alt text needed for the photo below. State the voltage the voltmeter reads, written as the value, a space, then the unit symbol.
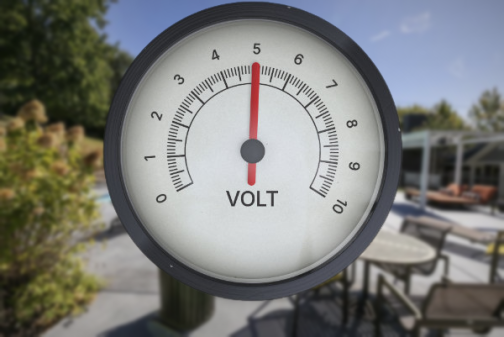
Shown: 5 V
